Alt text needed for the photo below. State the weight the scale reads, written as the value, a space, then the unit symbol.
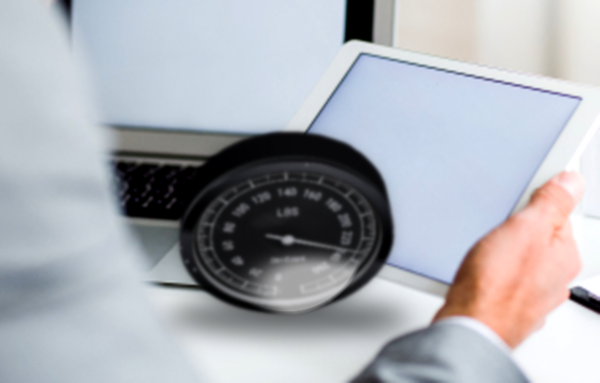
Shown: 230 lb
